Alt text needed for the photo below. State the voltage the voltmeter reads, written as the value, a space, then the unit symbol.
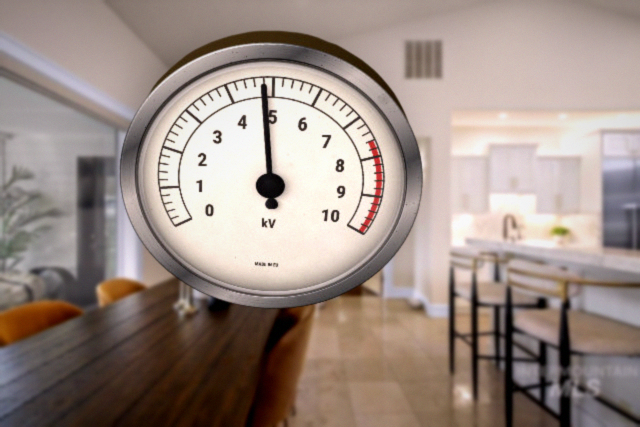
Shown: 4.8 kV
